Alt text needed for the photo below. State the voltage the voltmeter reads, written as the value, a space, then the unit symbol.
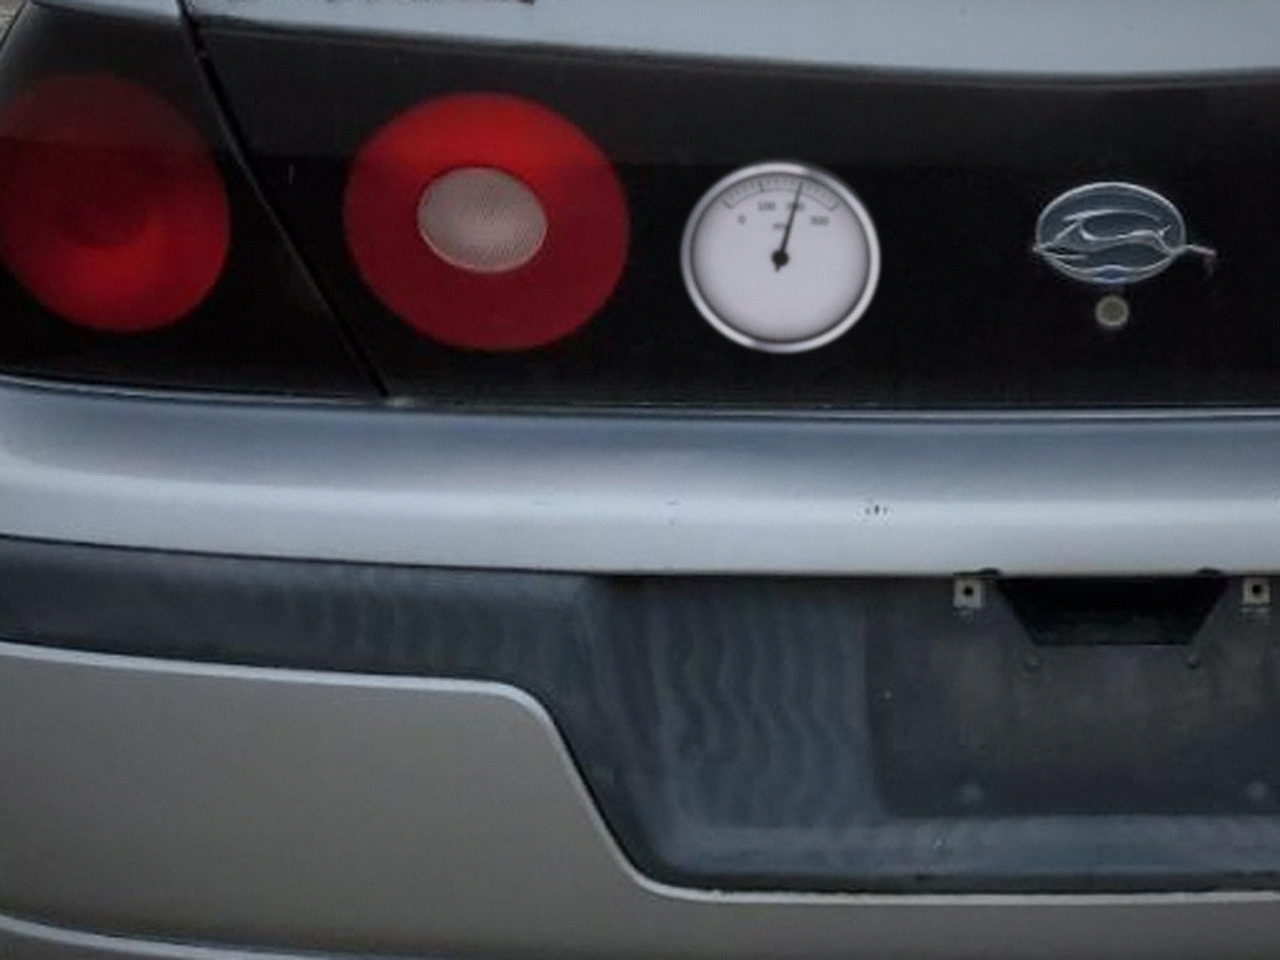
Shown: 200 mV
